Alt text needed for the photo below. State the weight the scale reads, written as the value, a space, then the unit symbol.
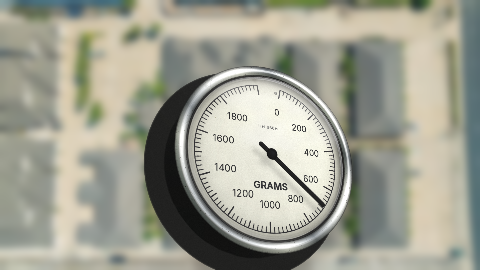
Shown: 700 g
